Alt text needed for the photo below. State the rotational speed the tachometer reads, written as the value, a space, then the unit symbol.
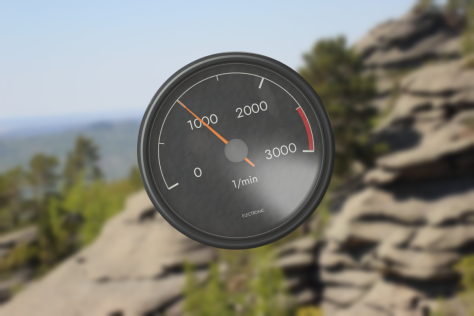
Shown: 1000 rpm
